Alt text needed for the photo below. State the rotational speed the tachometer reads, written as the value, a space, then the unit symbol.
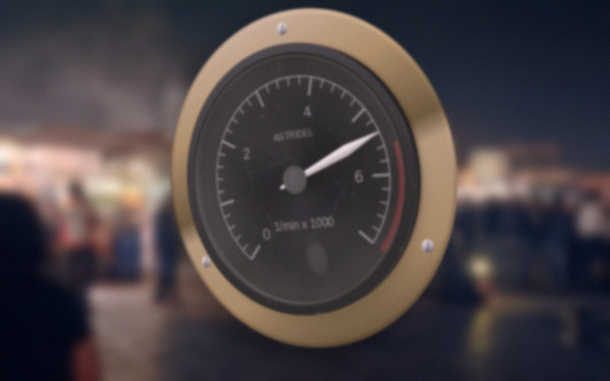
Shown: 5400 rpm
